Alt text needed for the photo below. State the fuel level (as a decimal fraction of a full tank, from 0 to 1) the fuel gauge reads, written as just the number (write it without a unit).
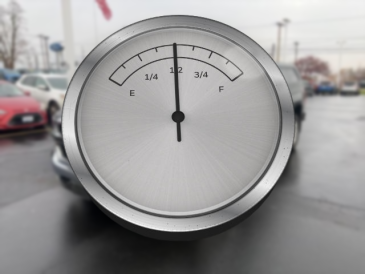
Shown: 0.5
